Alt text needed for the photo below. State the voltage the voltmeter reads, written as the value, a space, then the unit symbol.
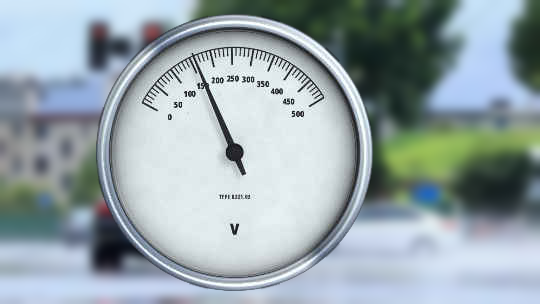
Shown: 160 V
